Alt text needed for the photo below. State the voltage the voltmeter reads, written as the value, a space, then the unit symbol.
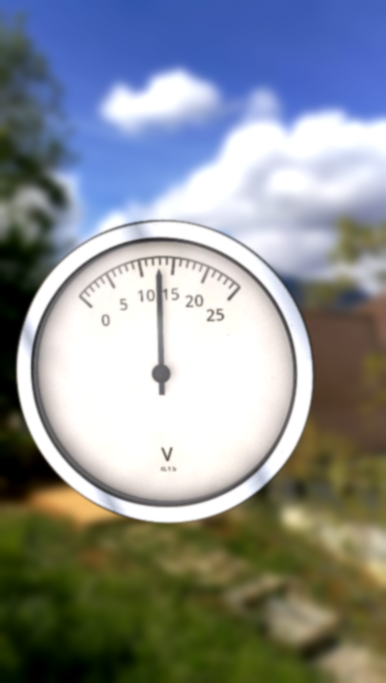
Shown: 13 V
